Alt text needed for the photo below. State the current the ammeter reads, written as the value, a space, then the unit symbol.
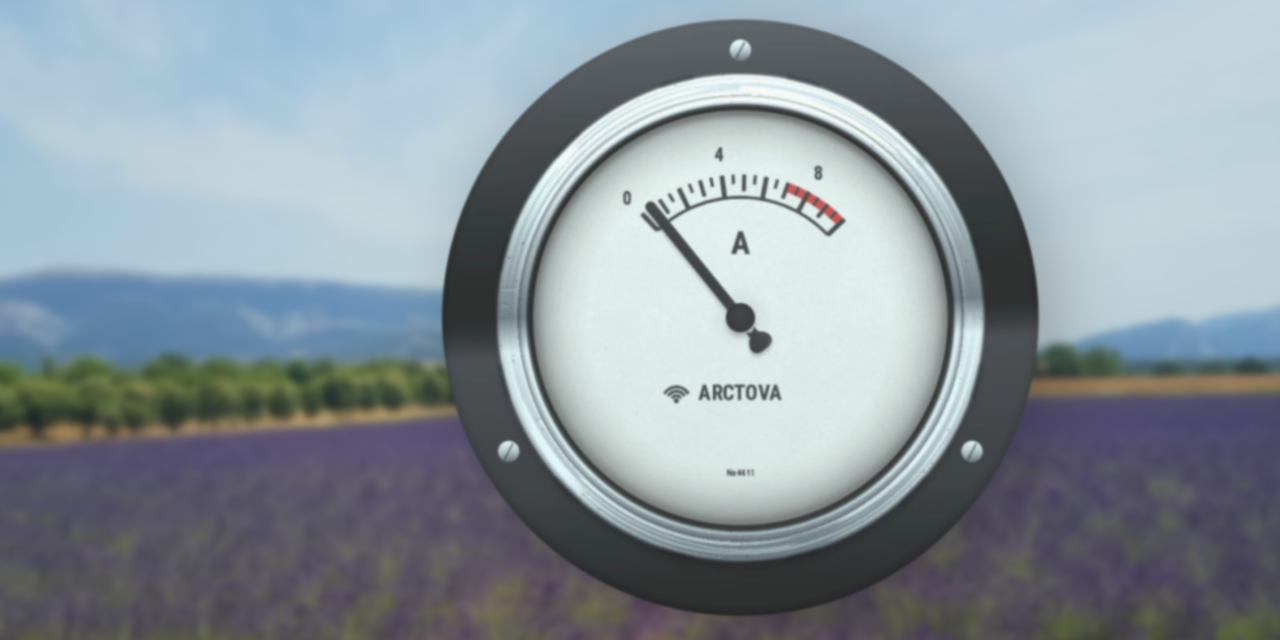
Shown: 0.5 A
